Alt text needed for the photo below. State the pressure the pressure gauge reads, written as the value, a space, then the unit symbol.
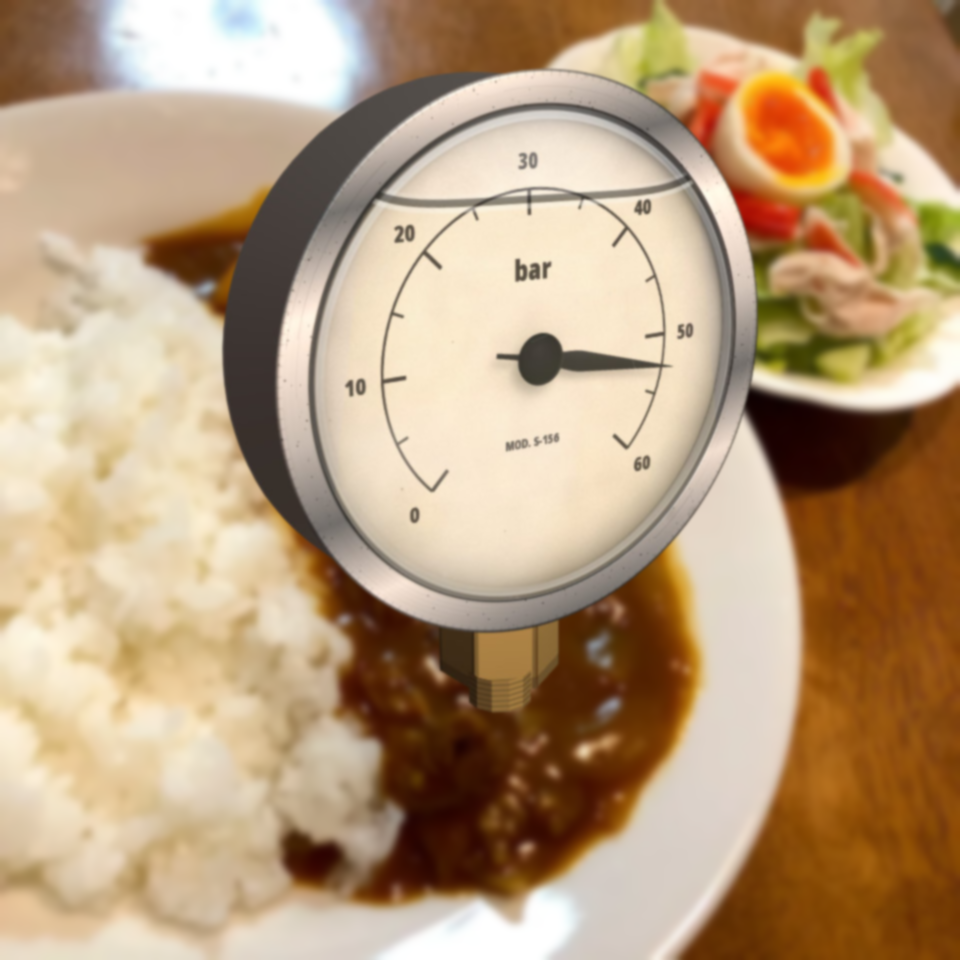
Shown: 52.5 bar
